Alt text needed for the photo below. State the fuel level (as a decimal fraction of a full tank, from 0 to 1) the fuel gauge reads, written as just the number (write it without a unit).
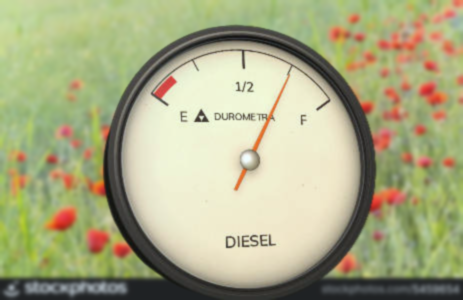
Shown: 0.75
